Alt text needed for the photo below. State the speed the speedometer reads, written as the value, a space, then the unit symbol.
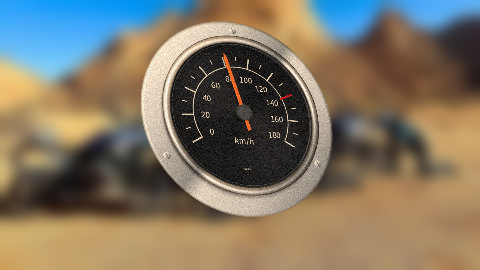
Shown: 80 km/h
